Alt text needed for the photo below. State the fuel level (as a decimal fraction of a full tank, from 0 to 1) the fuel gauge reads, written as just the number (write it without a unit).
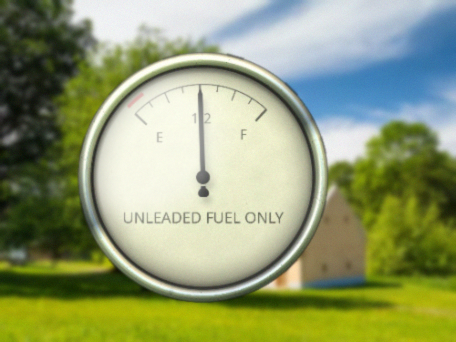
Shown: 0.5
